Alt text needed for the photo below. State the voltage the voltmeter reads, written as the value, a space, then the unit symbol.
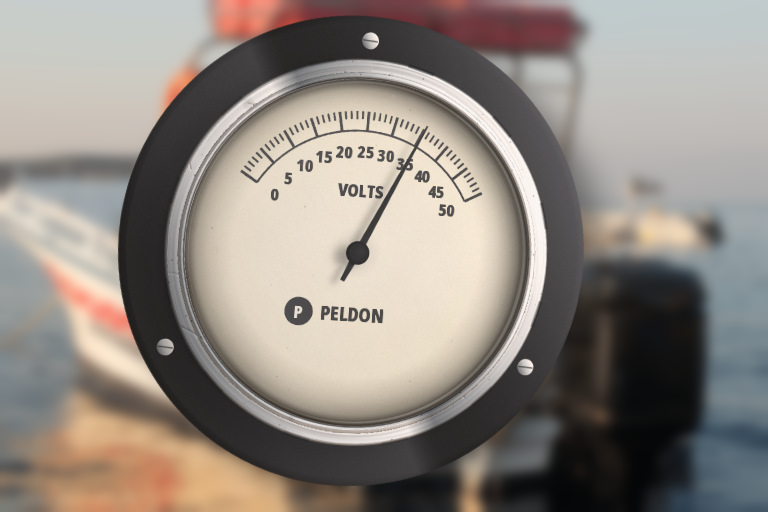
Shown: 35 V
